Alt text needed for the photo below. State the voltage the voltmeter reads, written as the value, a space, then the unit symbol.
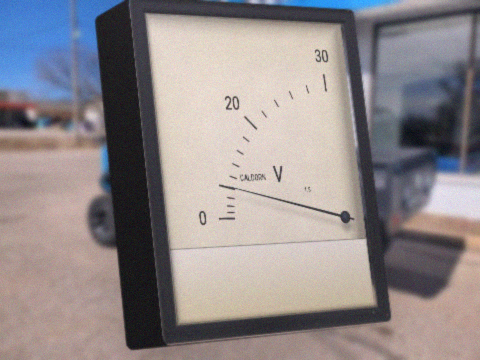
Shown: 10 V
